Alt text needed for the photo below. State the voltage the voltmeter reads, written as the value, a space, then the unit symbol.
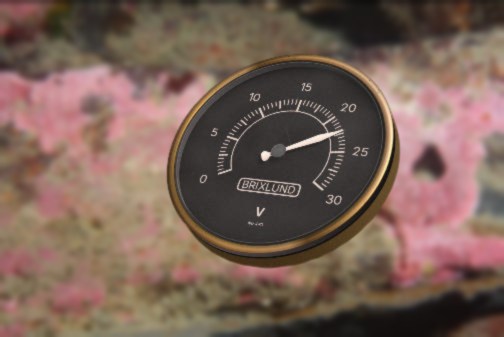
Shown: 22.5 V
